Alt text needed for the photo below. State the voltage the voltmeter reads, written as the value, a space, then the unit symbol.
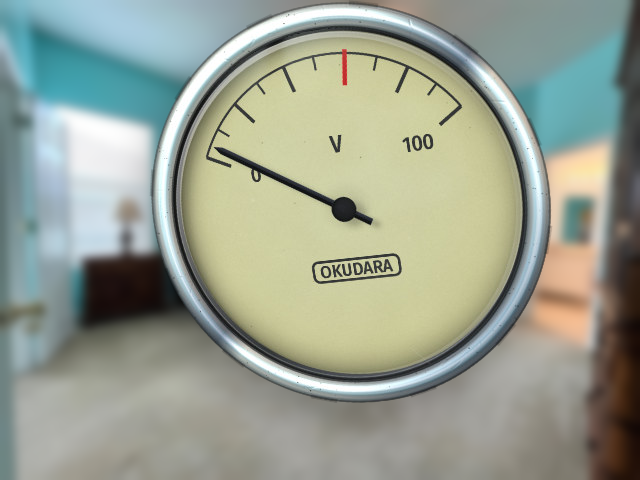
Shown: 5 V
